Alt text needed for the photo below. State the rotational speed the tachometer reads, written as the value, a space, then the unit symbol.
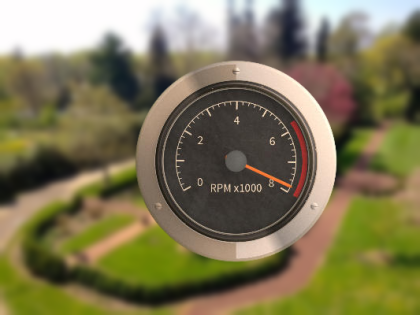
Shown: 7800 rpm
